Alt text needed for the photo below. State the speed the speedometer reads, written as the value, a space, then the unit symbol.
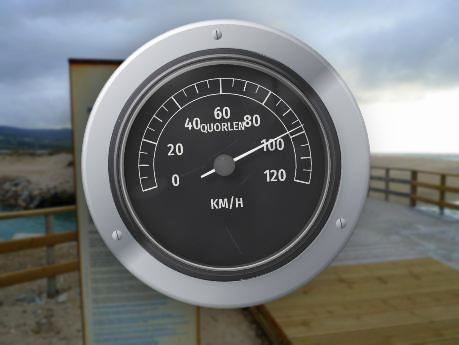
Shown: 97.5 km/h
